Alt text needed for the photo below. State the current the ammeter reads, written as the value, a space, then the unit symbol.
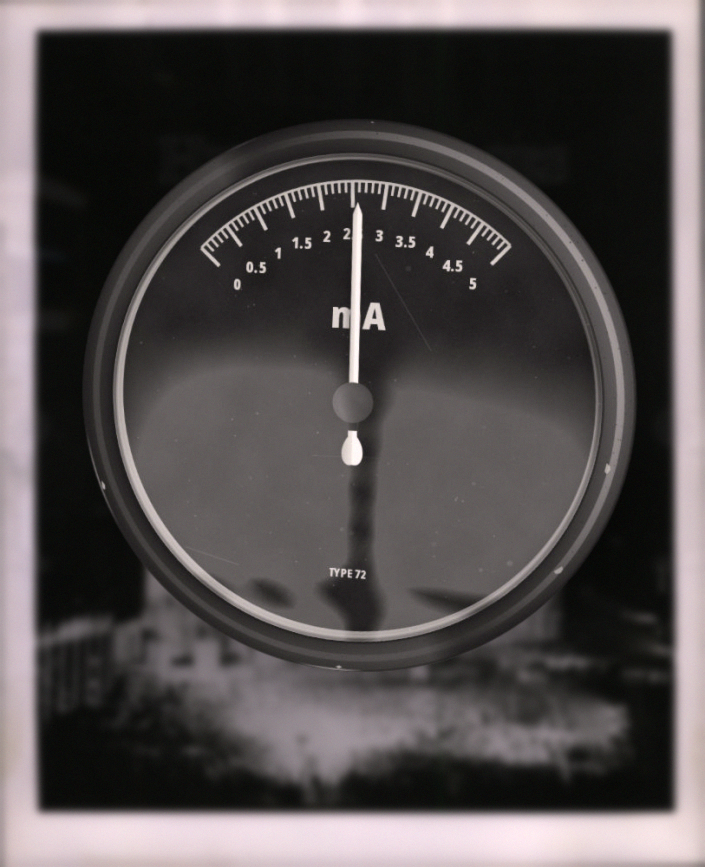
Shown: 2.6 mA
